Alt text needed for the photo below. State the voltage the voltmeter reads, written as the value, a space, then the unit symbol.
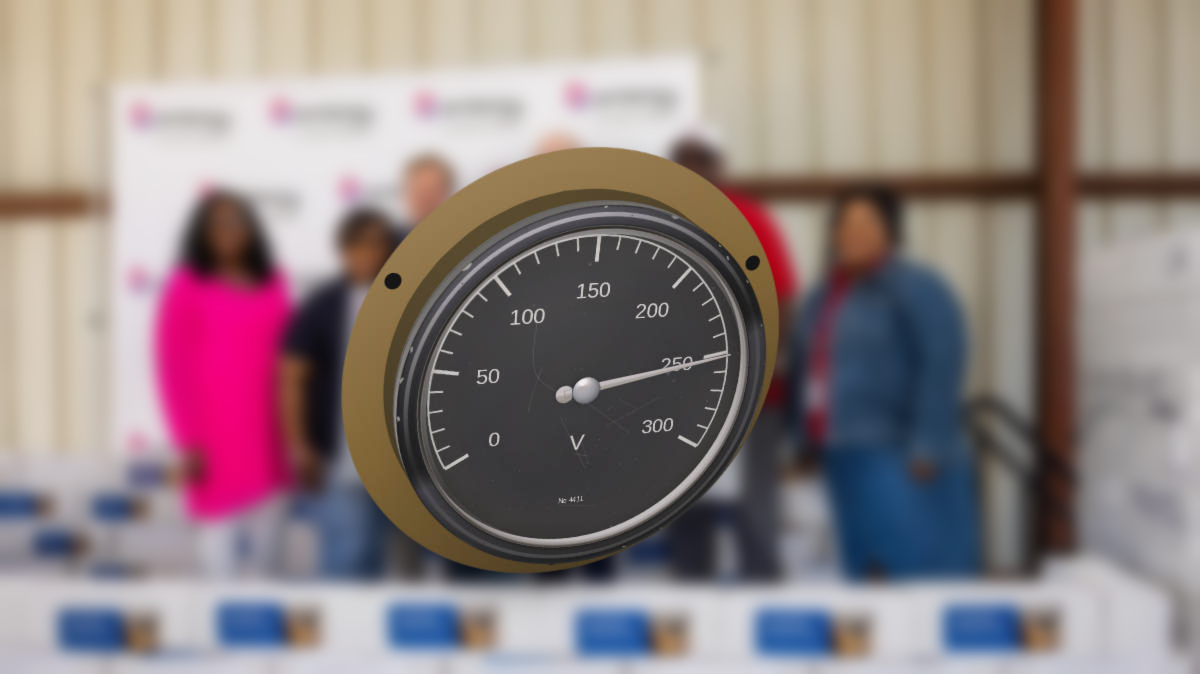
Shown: 250 V
